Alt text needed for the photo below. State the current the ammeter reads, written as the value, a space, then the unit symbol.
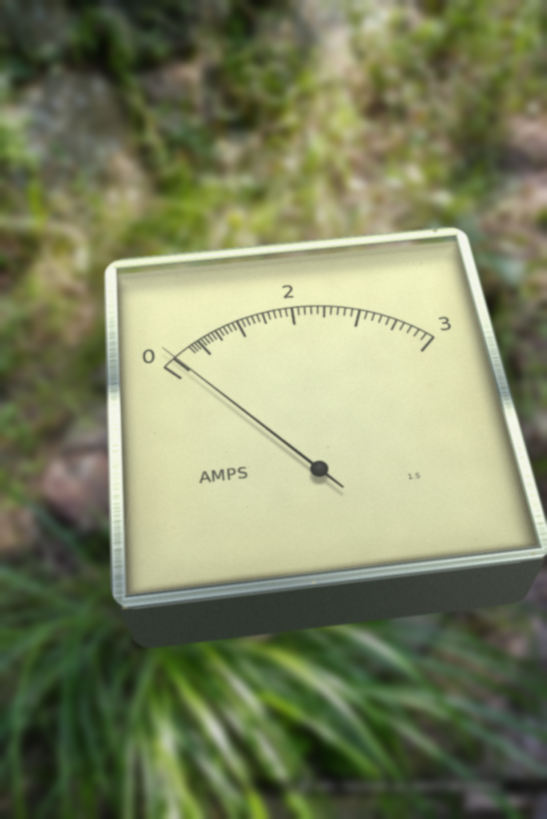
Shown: 0.5 A
